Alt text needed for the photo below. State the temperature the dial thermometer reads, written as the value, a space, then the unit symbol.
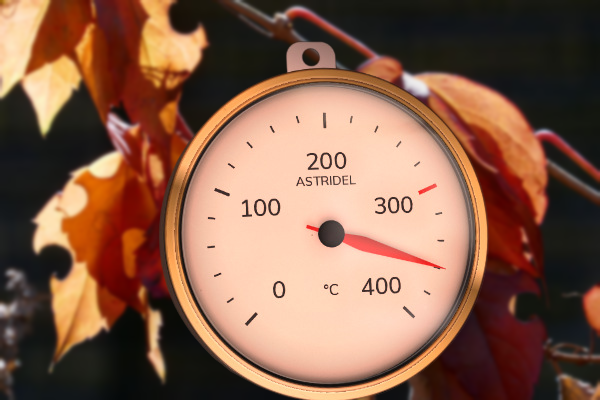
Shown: 360 °C
